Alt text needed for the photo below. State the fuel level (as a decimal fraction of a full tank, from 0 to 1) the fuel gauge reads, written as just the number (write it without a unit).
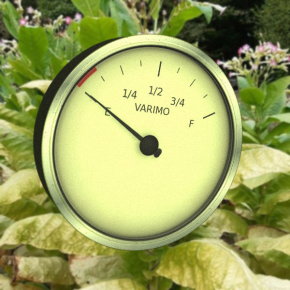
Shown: 0
